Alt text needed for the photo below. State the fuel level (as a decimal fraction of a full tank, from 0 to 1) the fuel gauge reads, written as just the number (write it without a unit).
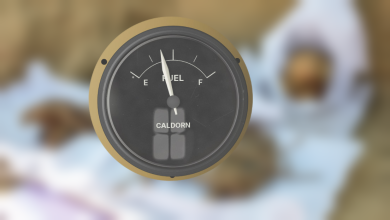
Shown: 0.375
